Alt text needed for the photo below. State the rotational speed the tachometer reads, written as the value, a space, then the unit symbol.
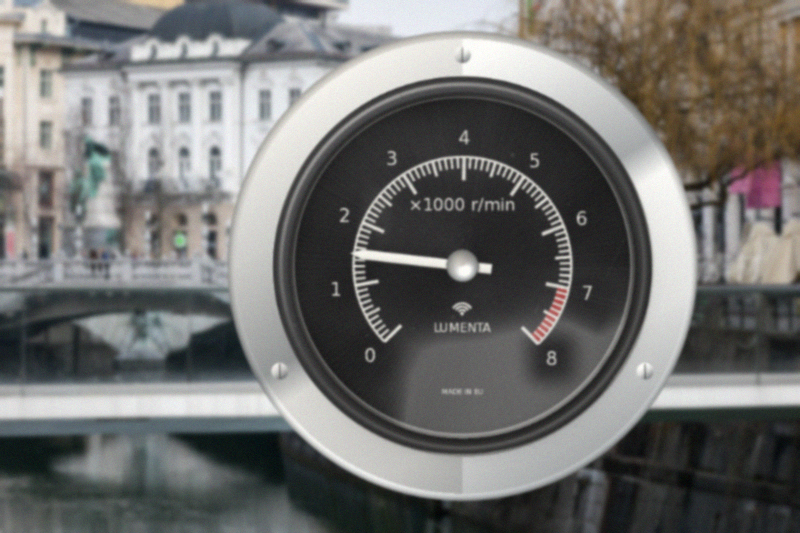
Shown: 1500 rpm
